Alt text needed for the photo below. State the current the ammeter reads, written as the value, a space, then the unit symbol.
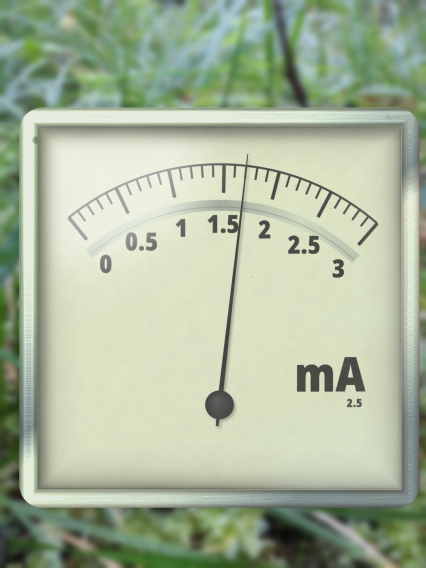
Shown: 1.7 mA
